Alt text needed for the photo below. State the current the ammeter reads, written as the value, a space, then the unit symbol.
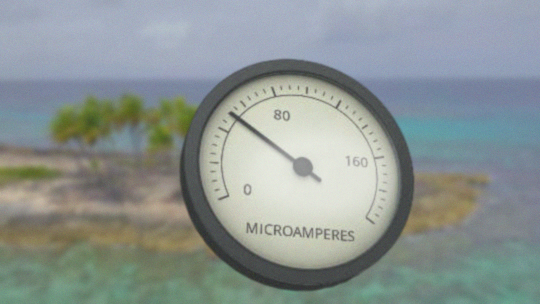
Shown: 50 µA
